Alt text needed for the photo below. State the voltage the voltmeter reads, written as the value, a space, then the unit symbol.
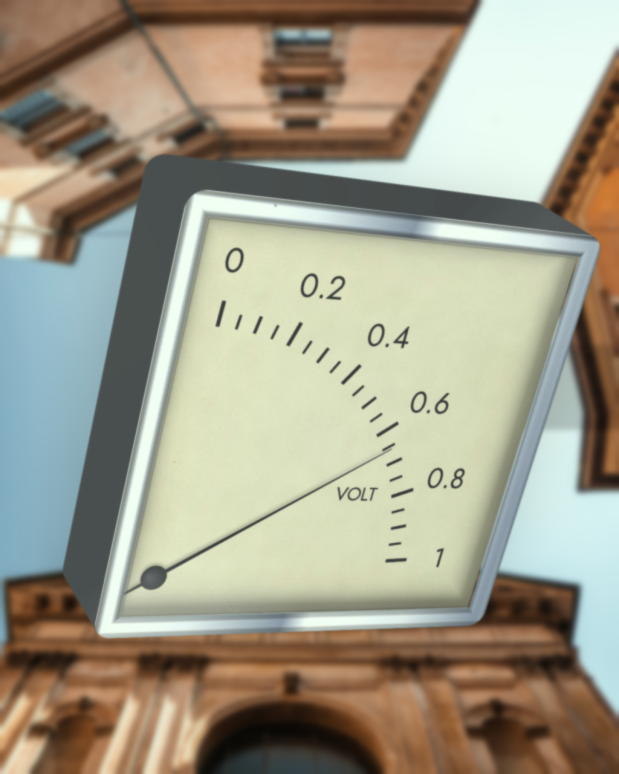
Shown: 0.65 V
